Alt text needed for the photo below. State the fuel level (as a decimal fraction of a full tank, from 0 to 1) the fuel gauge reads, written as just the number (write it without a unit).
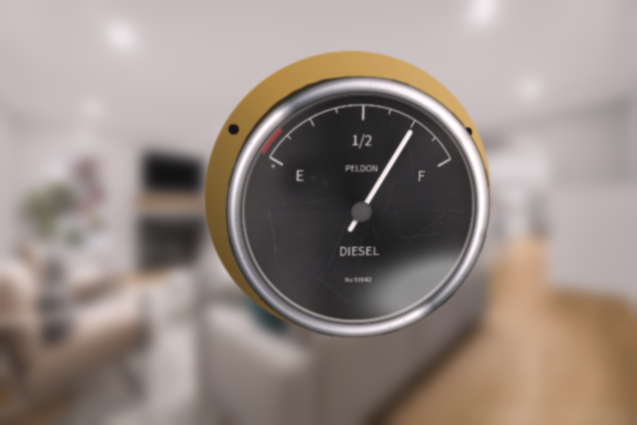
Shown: 0.75
